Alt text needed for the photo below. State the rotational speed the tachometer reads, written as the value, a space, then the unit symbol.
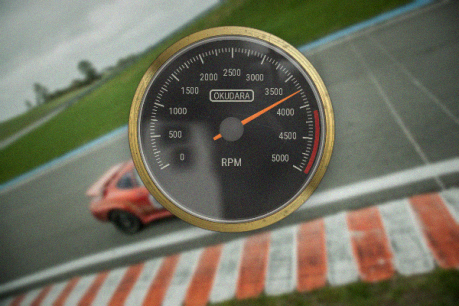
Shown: 3750 rpm
